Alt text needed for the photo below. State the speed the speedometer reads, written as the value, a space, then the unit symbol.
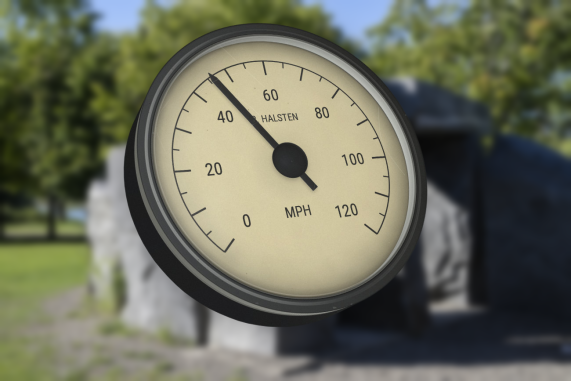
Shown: 45 mph
